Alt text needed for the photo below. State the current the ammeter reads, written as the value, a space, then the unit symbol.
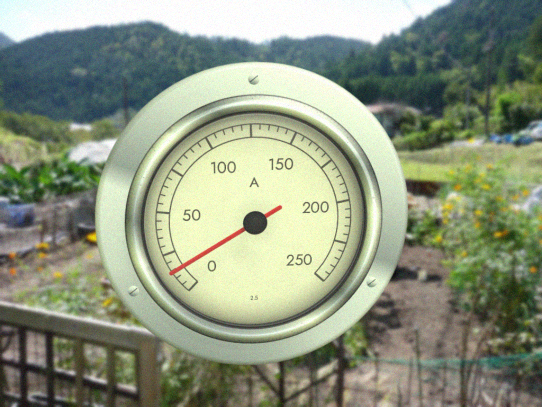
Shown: 15 A
